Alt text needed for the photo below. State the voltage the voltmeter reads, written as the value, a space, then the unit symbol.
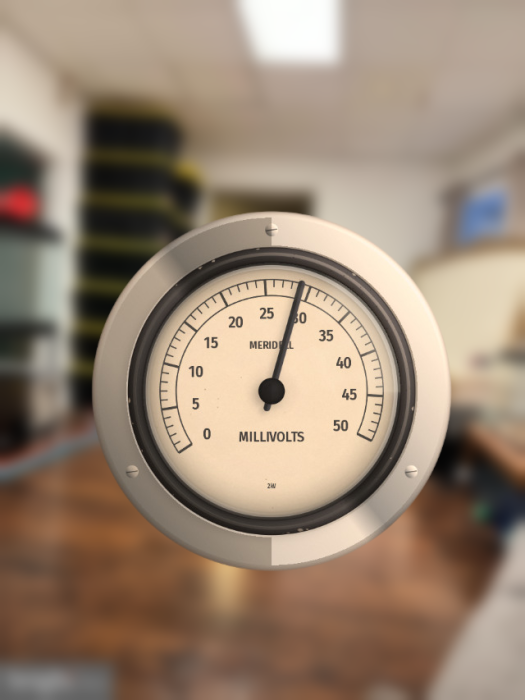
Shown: 29 mV
